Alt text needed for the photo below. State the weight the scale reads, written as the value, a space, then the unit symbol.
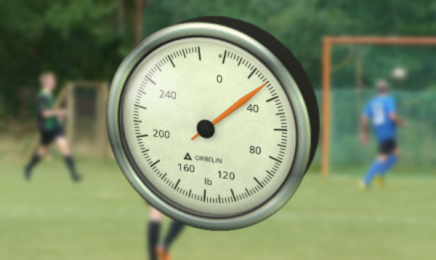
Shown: 30 lb
